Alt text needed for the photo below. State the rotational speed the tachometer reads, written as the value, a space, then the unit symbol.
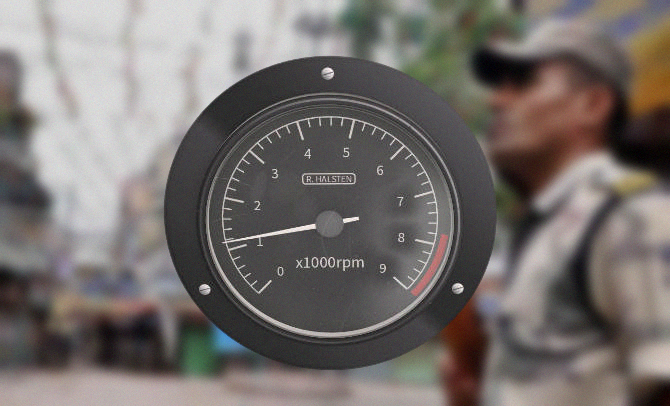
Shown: 1200 rpm
